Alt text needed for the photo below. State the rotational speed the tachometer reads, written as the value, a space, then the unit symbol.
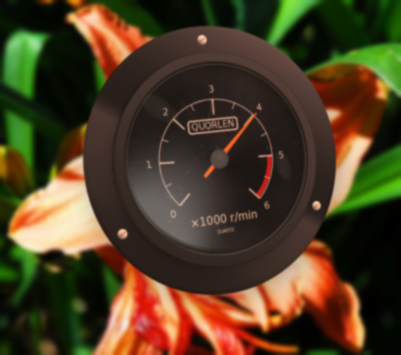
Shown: 4000 rpm
